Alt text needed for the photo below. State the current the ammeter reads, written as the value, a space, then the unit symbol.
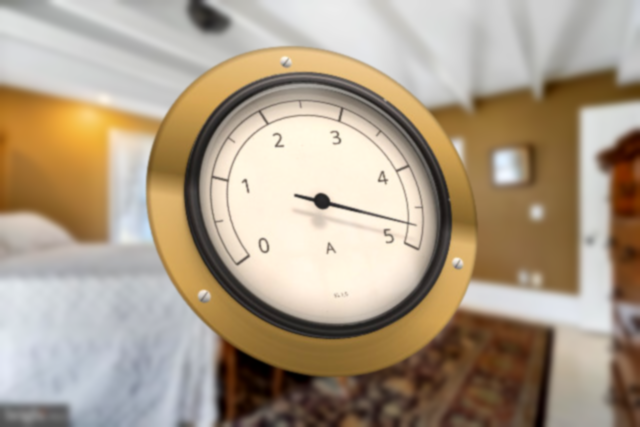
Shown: 4.75 A
